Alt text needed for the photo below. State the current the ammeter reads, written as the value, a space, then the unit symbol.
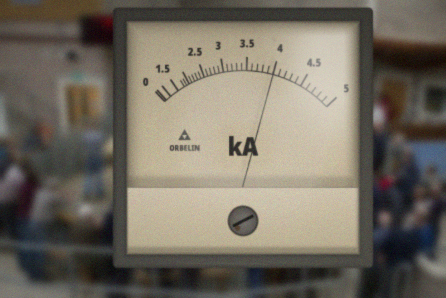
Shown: 4 kA
